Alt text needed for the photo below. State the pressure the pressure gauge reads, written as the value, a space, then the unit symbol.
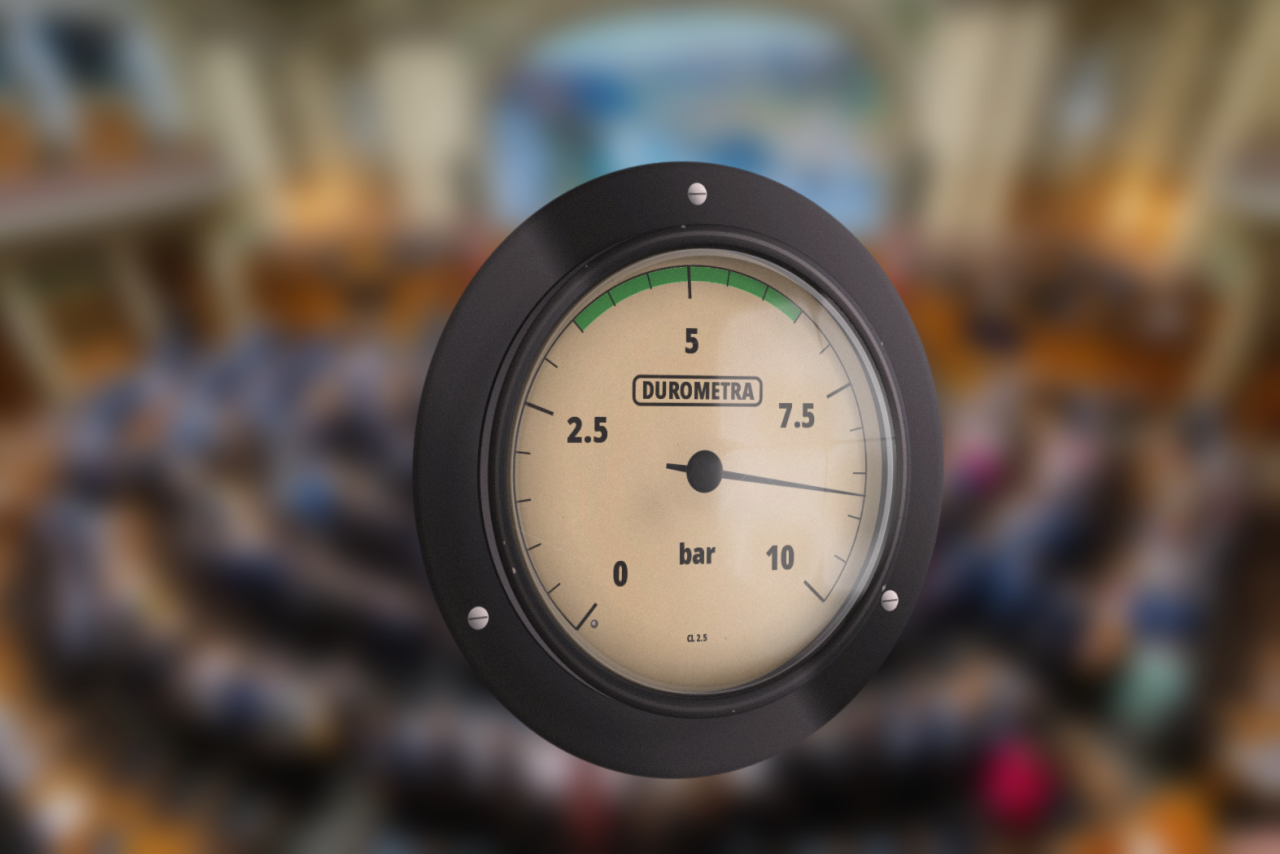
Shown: 8.75 bar
